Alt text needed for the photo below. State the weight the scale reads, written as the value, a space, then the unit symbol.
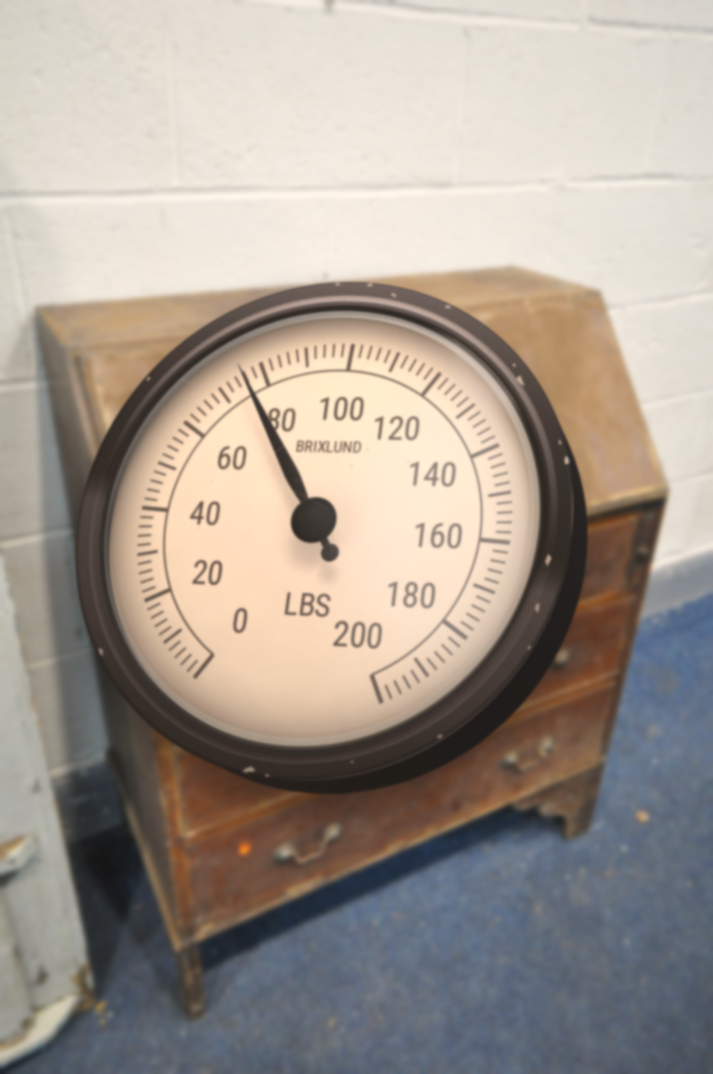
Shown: 76 lb
